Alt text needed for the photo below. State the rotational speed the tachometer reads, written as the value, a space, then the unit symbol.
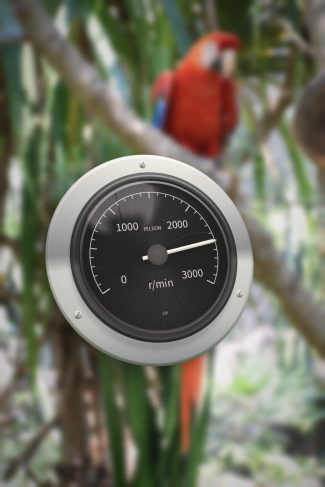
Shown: 2500 rpm
